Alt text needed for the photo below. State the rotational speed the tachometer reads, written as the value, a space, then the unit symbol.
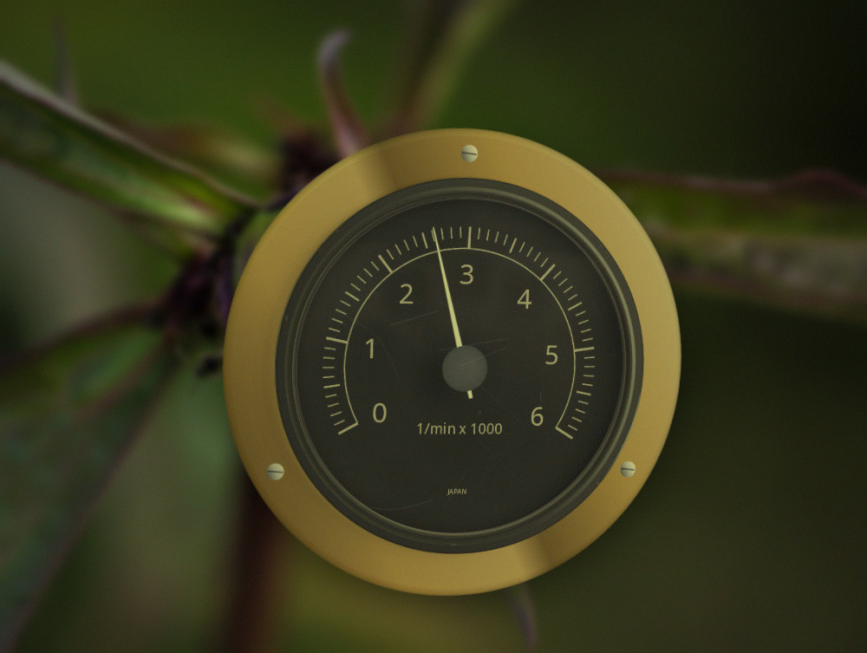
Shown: 2600 rpm
